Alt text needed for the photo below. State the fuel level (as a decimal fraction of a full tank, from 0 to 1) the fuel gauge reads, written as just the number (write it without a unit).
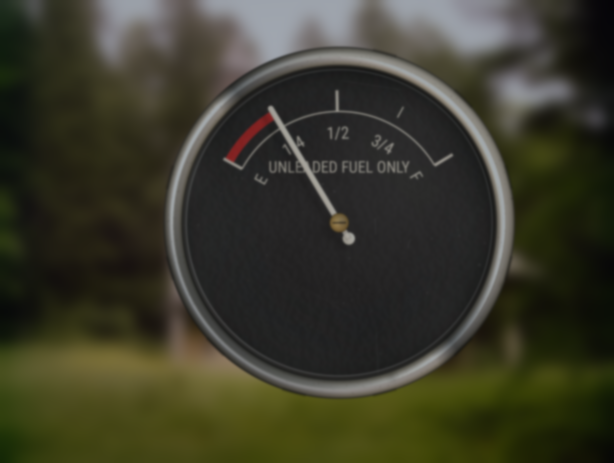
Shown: 0.25
